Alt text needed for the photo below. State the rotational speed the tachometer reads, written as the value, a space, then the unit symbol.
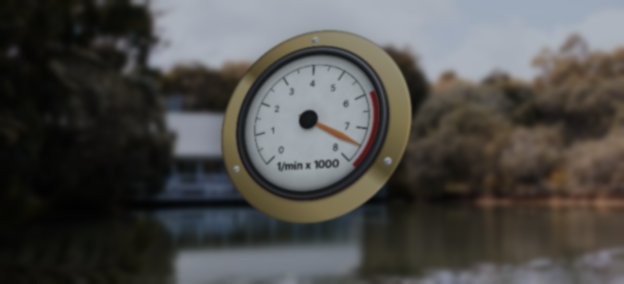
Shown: 7500 rpm
